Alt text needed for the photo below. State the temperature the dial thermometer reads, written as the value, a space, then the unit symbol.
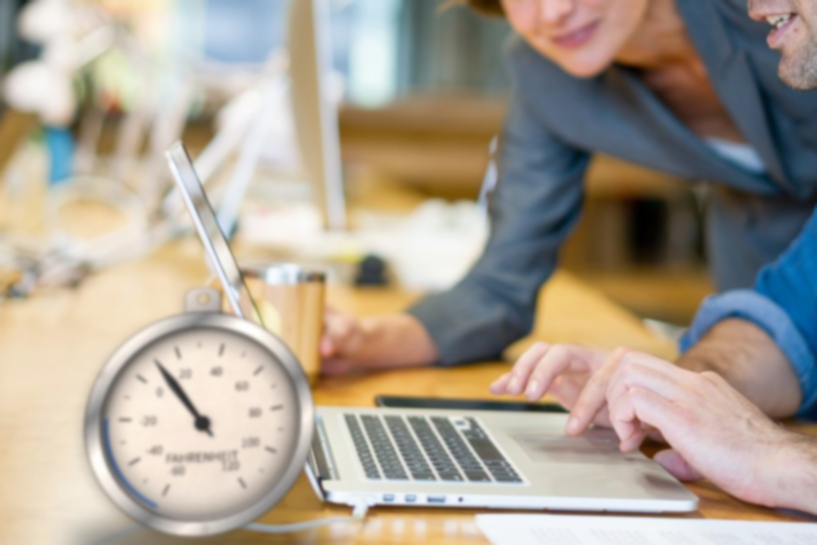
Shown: 10 °F
